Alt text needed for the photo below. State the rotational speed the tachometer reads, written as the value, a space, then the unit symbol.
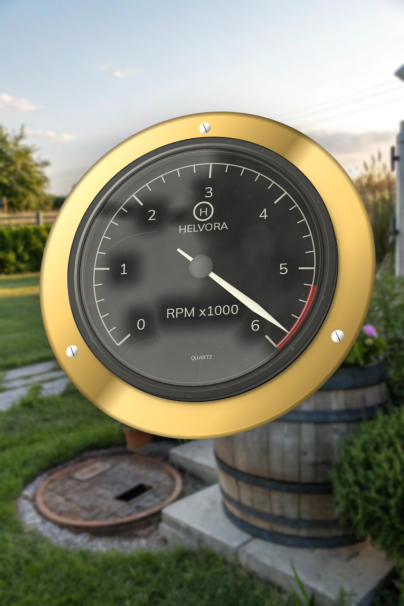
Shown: 5800 rpm
